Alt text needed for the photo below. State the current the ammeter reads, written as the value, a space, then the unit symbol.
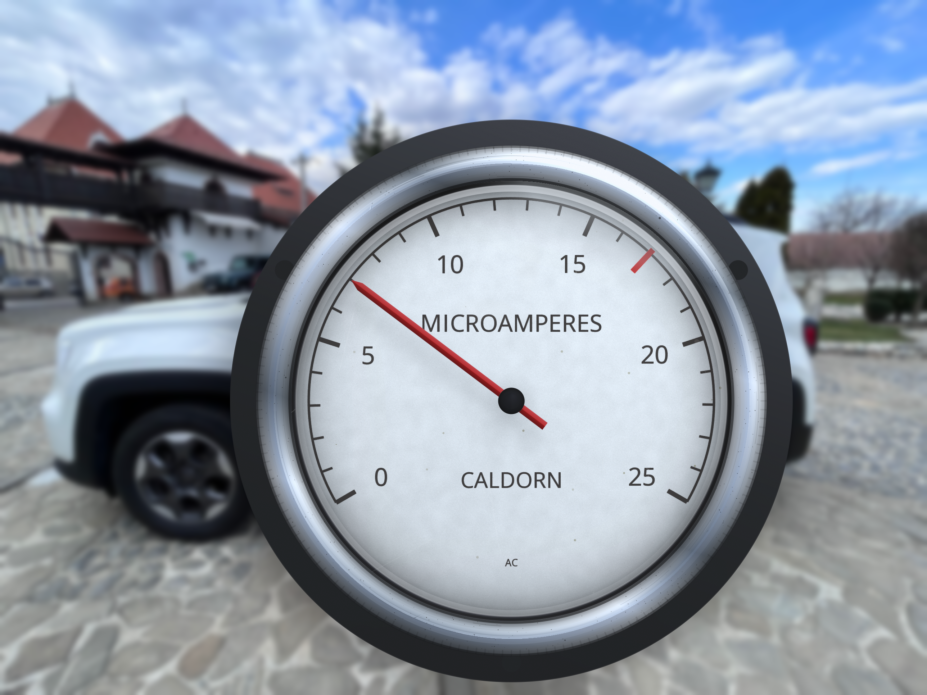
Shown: 7 µA
